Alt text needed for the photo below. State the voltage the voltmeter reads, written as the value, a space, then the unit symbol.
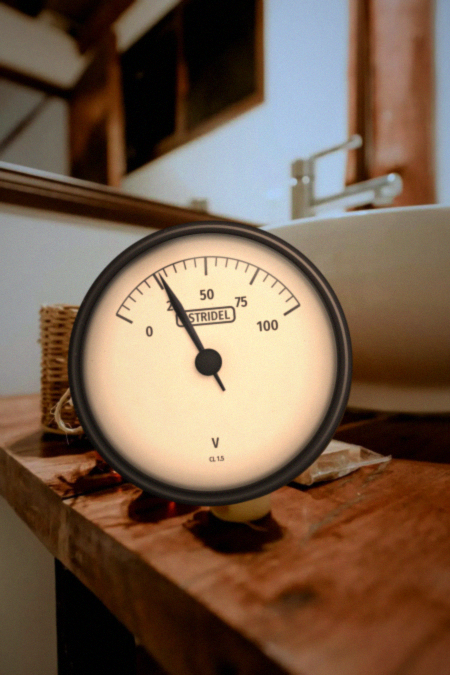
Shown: 27.5 V
